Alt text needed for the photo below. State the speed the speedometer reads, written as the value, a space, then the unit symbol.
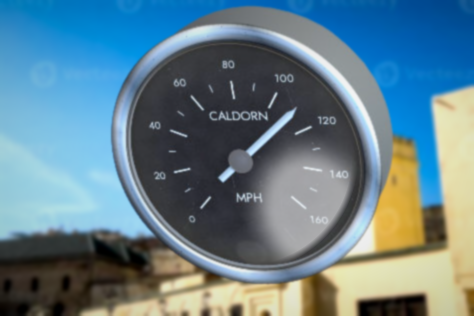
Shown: 110 mph
